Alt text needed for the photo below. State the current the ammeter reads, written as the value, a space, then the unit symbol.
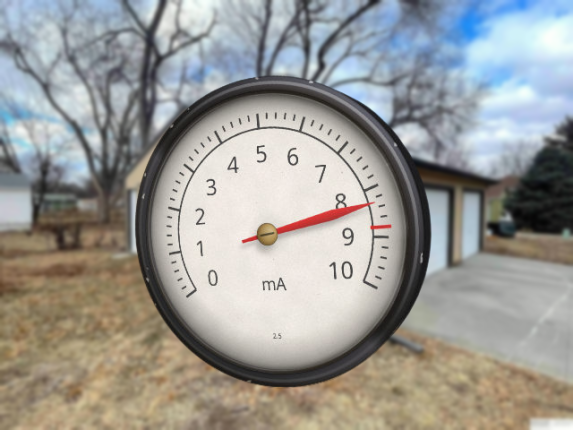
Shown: 8.3 mA
